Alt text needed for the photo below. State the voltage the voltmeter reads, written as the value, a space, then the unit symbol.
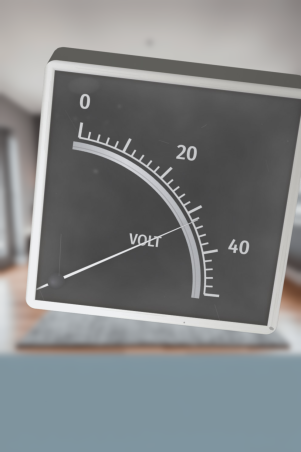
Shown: 32 V
